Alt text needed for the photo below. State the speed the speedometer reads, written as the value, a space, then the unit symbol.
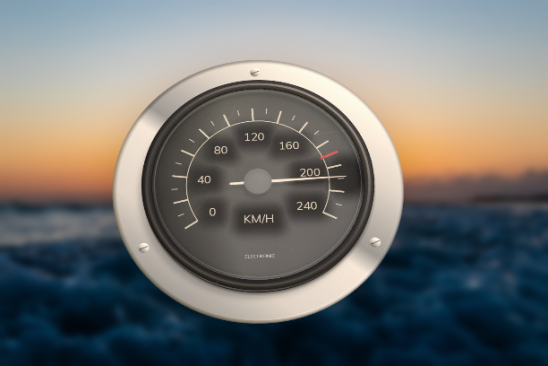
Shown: 210 km/h
